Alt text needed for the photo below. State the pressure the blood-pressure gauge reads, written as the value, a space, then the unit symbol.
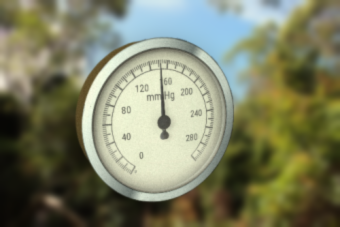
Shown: 150 mmHg
